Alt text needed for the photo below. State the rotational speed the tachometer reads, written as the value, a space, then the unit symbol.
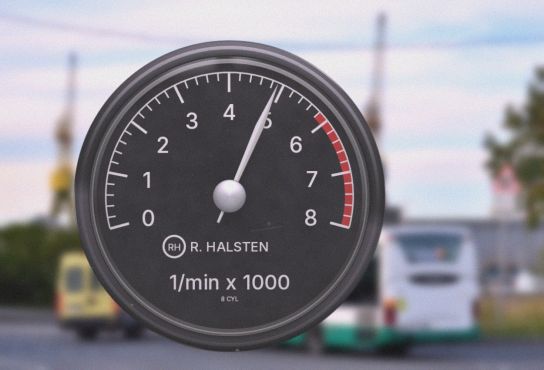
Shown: 4900 rpm
